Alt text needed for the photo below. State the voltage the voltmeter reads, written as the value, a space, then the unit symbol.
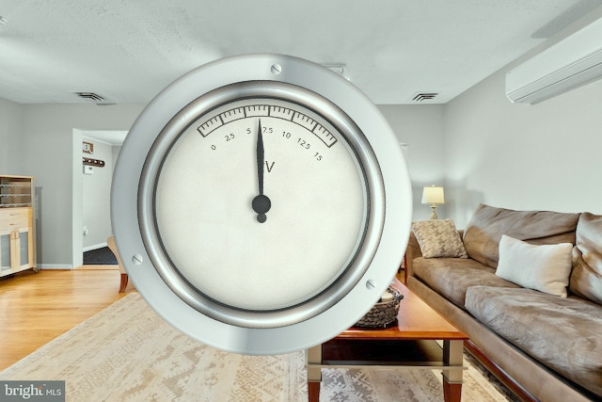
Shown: 6.5 kV
